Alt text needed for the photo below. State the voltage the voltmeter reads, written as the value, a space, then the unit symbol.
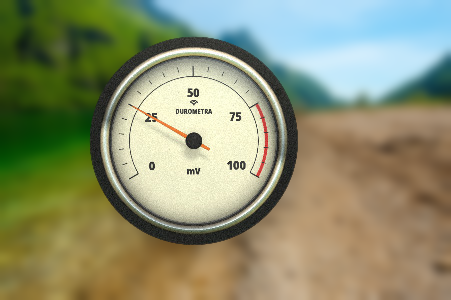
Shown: 25 mV
